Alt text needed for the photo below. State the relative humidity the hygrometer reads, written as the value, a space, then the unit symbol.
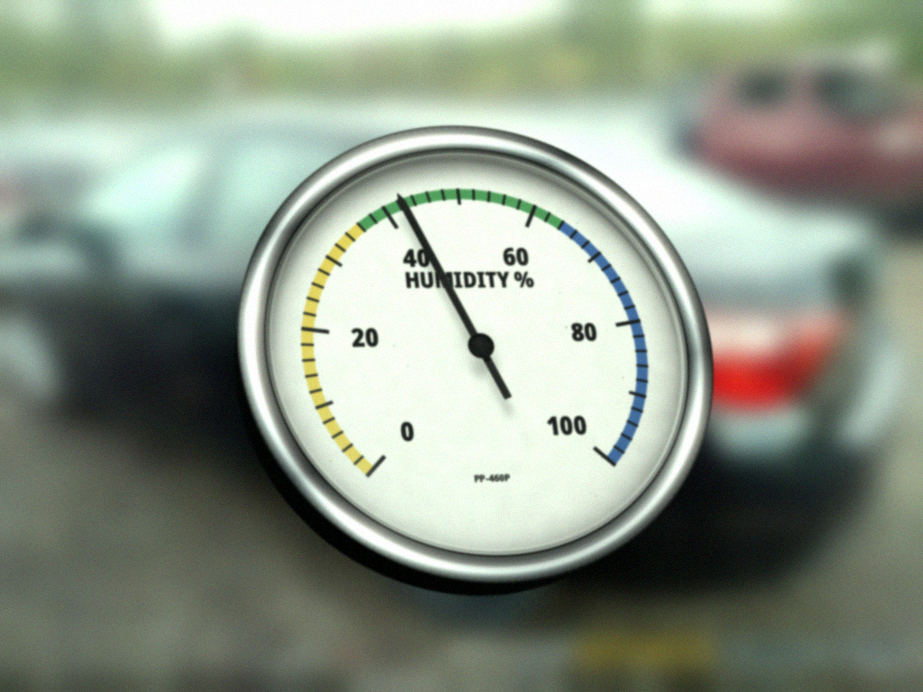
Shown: 42 %
